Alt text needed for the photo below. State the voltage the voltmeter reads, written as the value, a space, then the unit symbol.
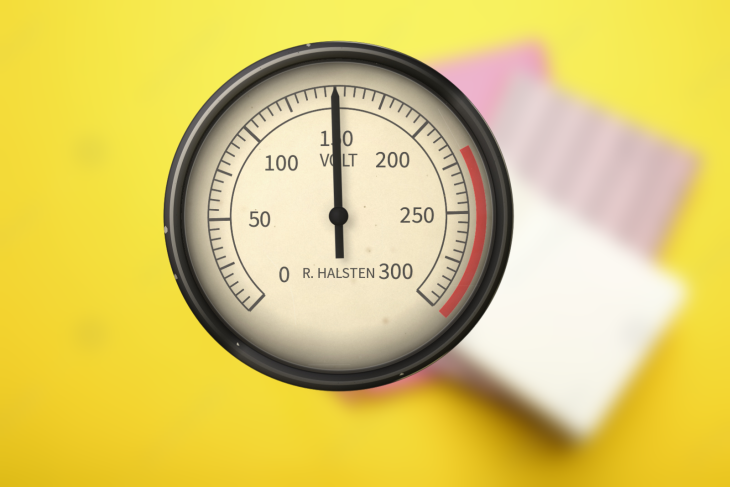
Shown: 150 V
